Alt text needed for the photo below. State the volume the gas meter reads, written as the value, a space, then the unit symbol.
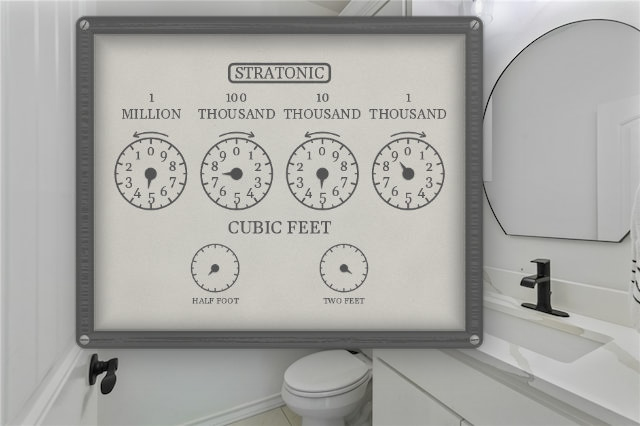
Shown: 474900 ft³
